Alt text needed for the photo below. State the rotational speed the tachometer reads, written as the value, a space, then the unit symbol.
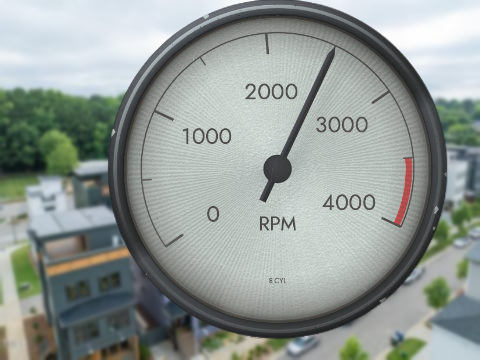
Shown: 2500 rpm
